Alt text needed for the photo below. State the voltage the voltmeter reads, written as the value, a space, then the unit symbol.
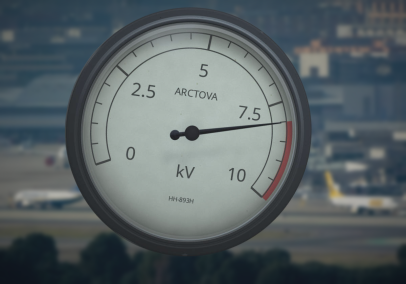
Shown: 8 kV
